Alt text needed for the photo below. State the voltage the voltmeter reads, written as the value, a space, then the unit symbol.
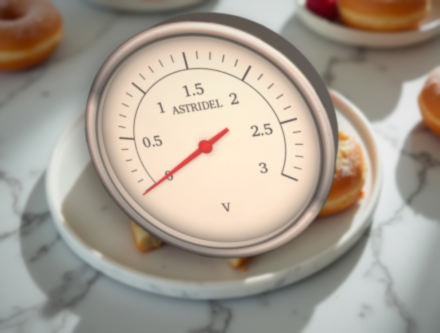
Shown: 0 V
